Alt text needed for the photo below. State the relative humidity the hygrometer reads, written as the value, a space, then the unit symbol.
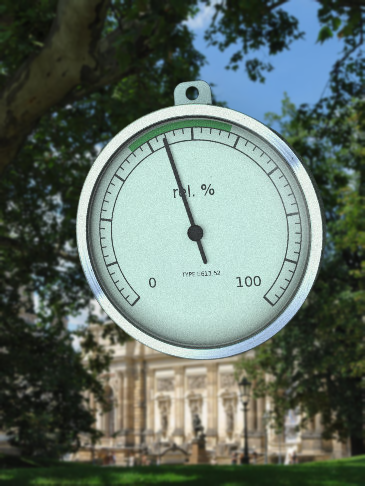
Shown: 44 %
